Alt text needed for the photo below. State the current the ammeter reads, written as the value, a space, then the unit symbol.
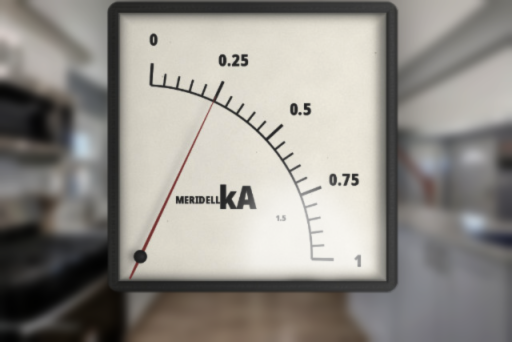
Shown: 0.25 kA
